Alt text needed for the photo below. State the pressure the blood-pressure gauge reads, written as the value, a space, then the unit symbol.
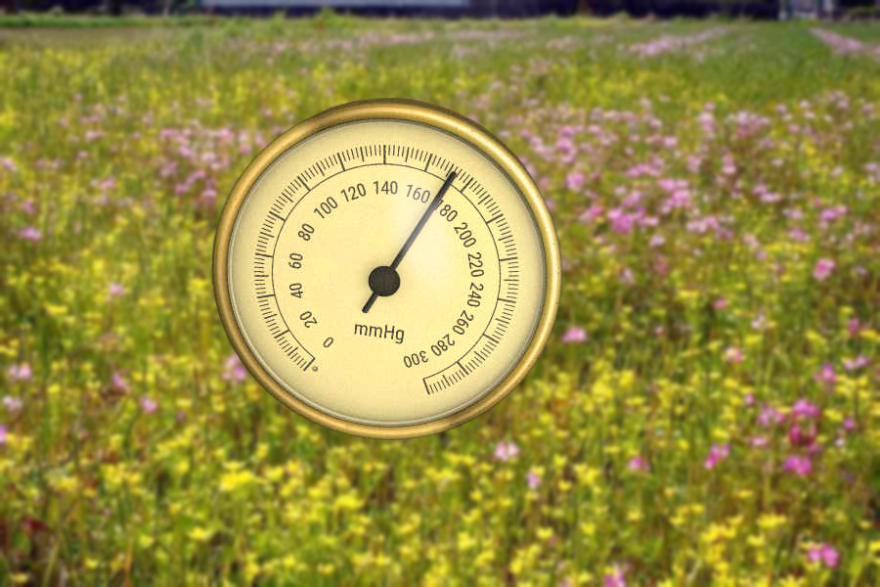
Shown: 172 mmHg
